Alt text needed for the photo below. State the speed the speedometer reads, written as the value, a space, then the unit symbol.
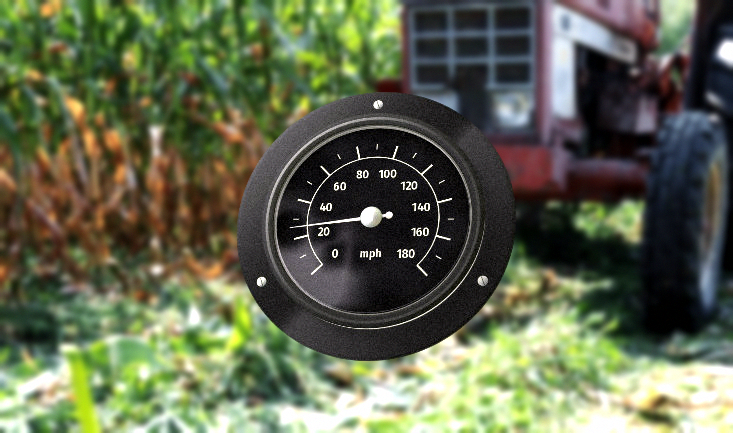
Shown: 25 mph
